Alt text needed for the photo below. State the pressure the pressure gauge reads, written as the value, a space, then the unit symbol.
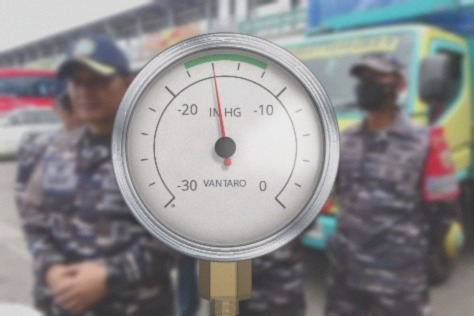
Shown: -16 inHg
